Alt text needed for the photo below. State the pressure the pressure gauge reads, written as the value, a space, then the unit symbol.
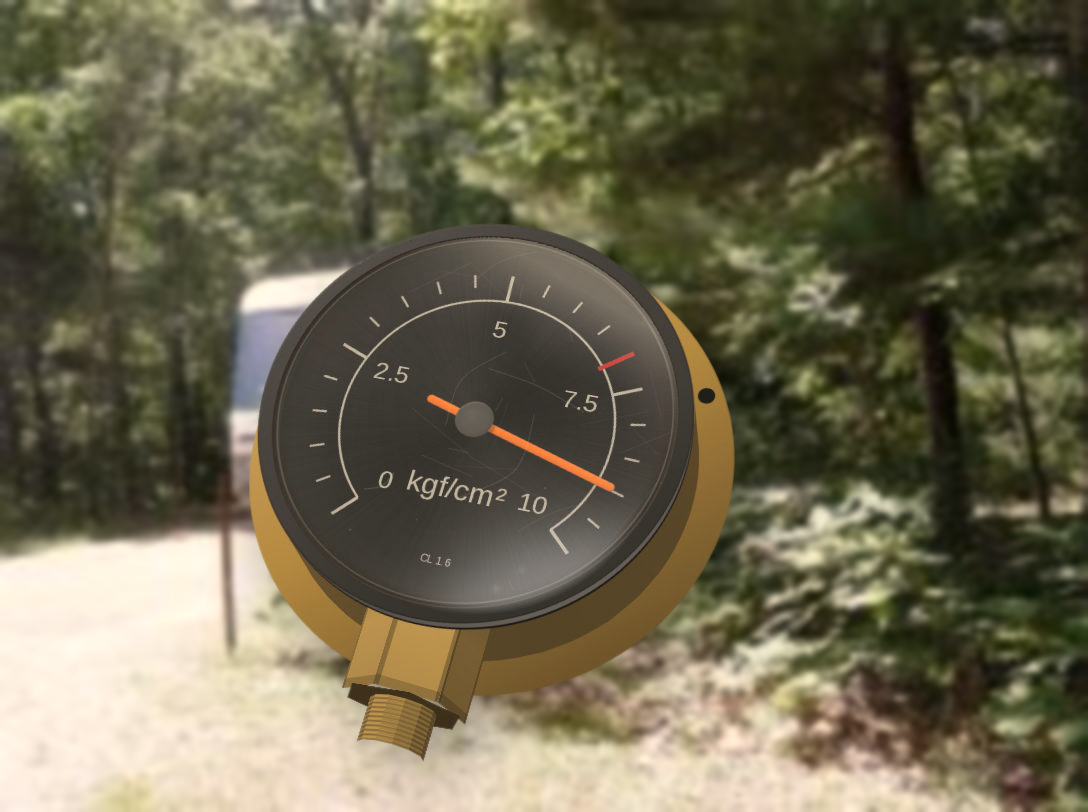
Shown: 9 kg/cm²
